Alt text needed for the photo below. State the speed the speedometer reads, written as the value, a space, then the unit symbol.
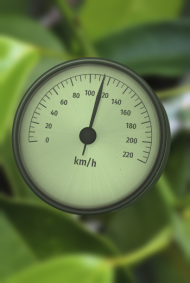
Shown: 115 km/h
